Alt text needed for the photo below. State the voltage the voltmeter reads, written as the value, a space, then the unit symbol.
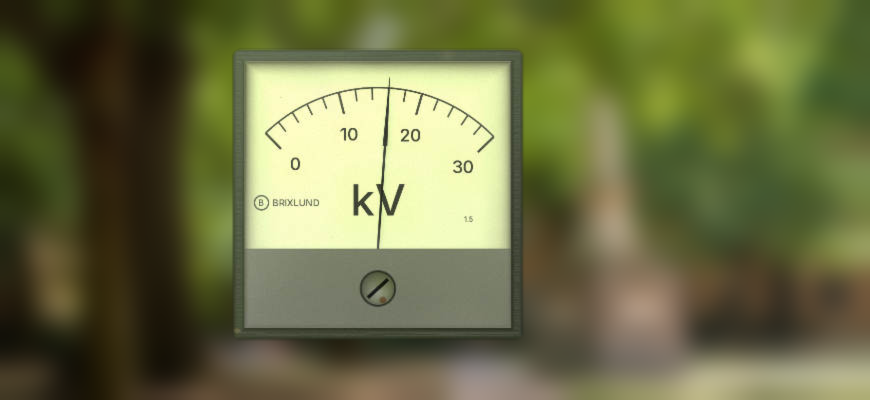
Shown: 16 kV
